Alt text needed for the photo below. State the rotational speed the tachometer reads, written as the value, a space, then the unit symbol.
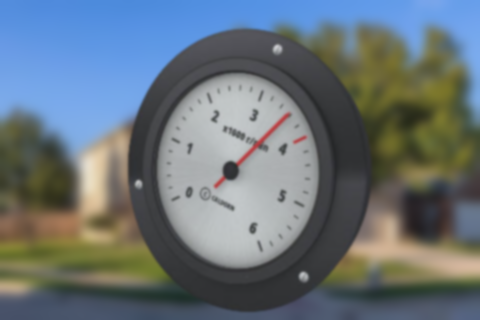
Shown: 3600 rpm
